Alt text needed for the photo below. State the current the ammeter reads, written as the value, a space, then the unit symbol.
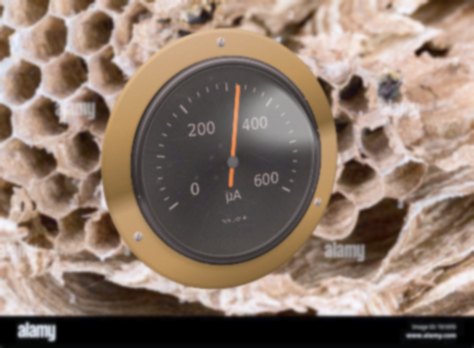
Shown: 320 µA
